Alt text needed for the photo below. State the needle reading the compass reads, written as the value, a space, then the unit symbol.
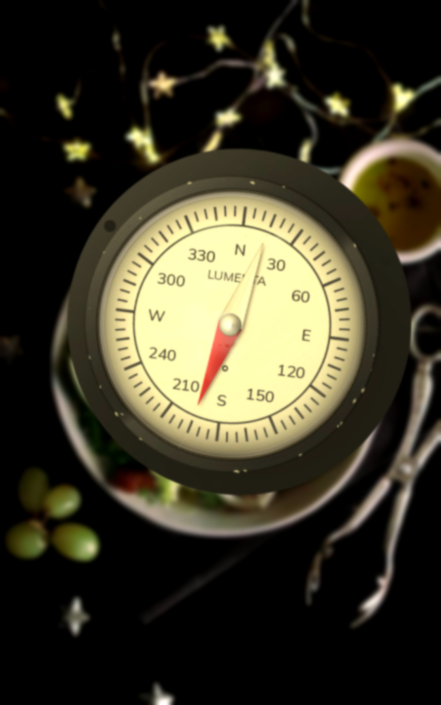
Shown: 195 °
